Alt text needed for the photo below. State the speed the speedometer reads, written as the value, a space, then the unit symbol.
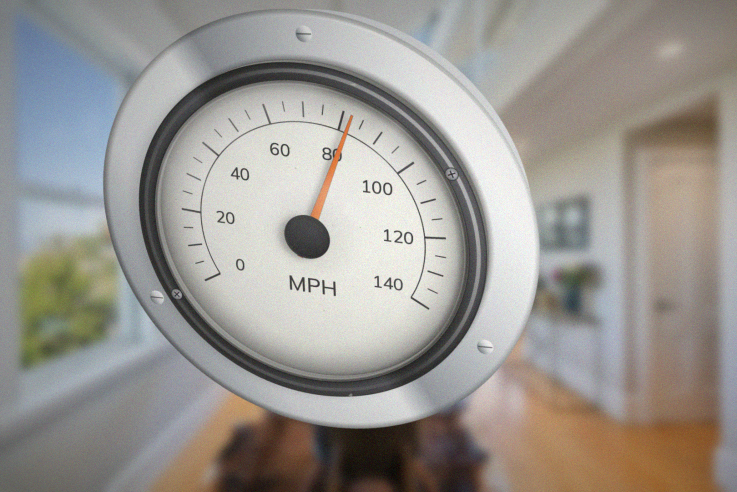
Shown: 82.5 mph
